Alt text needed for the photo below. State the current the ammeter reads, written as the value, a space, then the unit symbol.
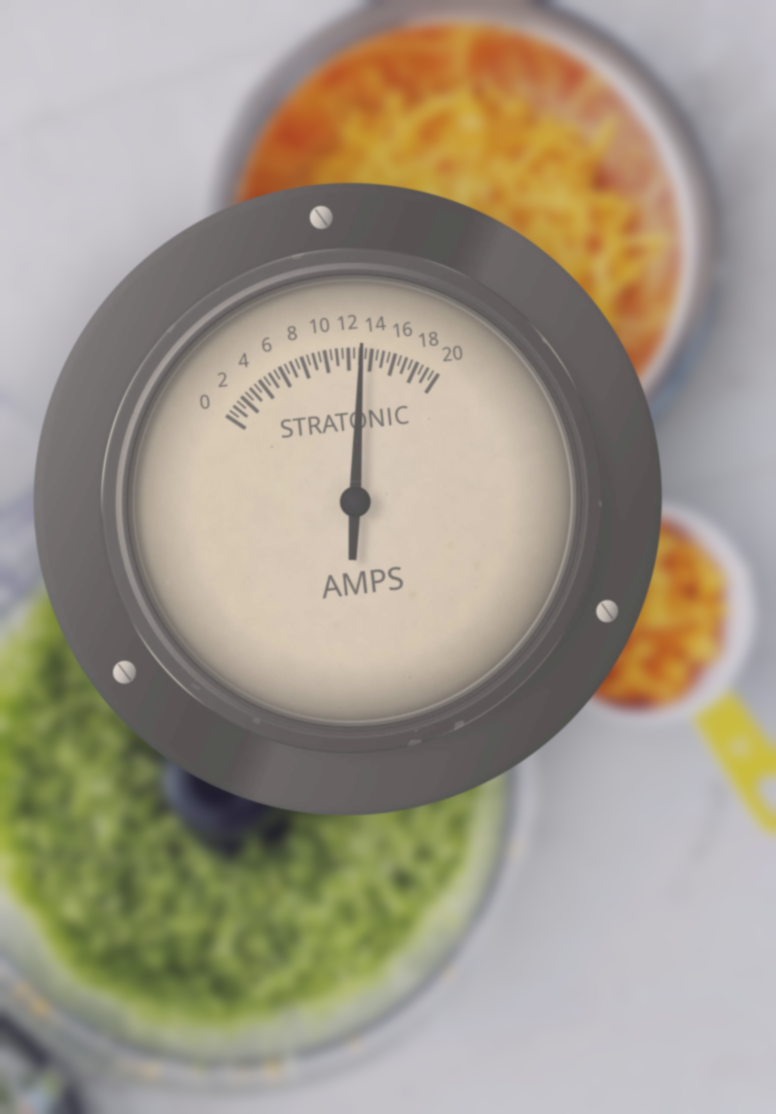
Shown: 13 A
